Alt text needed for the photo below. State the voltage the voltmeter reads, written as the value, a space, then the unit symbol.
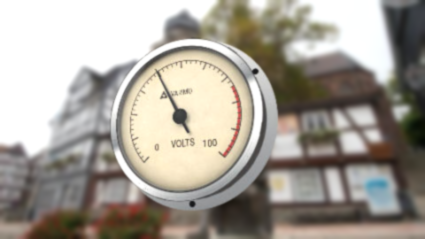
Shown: 40 V
